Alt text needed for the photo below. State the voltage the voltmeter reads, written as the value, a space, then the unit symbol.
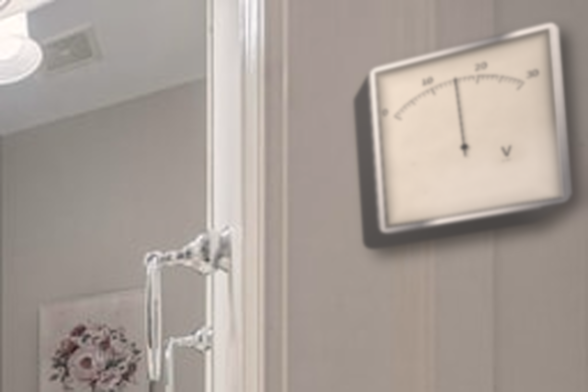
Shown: 15 V
